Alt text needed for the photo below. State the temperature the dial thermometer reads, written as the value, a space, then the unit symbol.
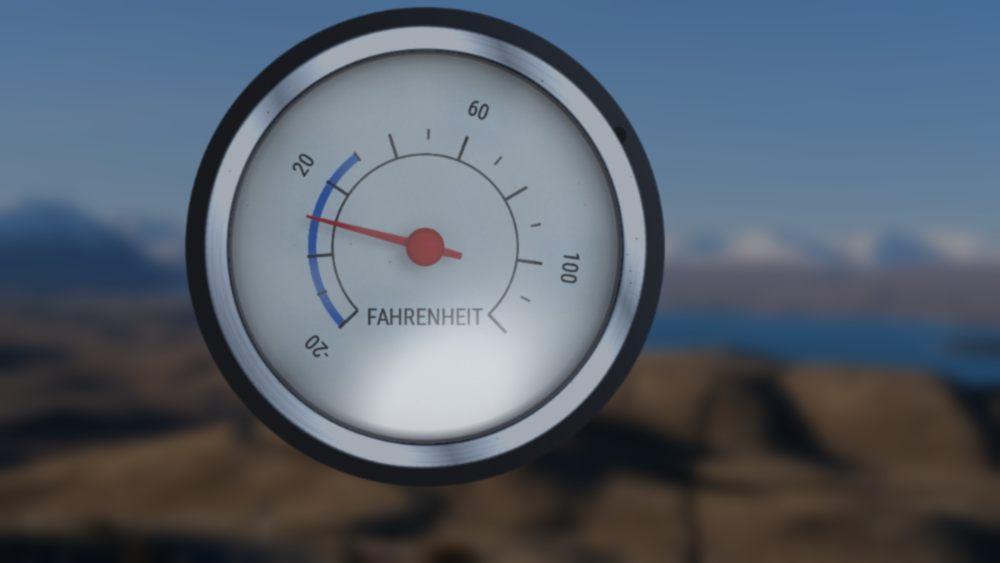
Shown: 10 °F
